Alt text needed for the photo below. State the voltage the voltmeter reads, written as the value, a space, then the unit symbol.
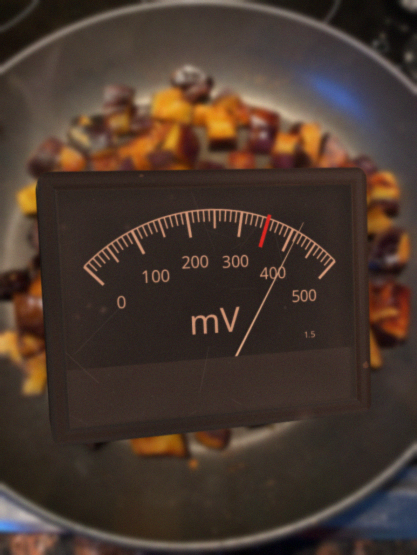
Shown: 410 mV
